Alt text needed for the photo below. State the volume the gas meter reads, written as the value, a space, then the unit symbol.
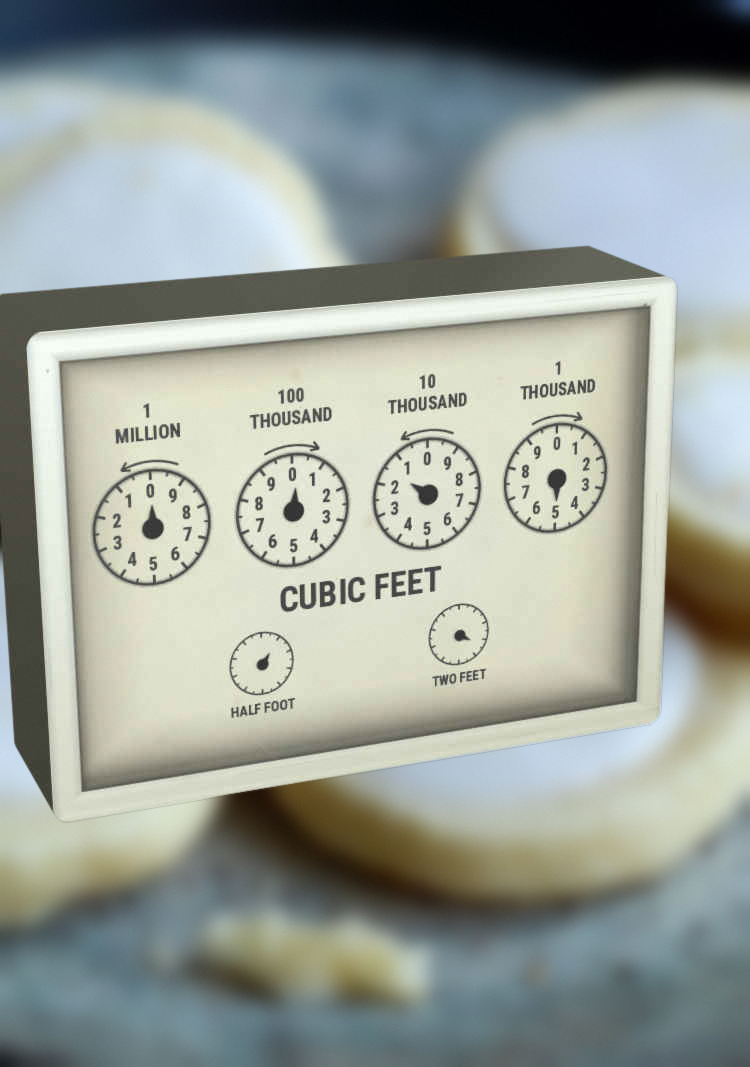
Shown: 1500 ft³
